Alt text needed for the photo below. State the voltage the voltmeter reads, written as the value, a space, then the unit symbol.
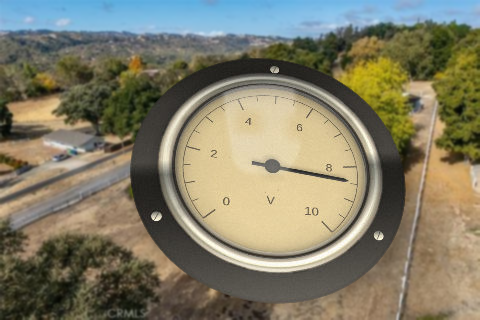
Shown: 8.5 V
